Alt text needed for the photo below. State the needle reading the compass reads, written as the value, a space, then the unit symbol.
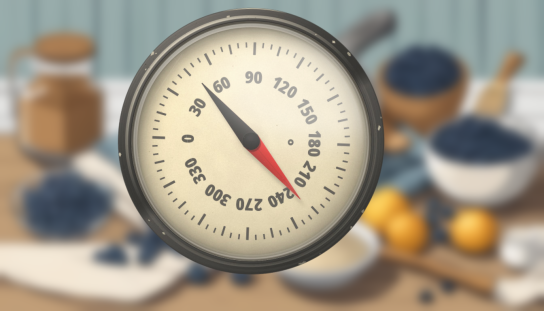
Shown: 227.5 °
